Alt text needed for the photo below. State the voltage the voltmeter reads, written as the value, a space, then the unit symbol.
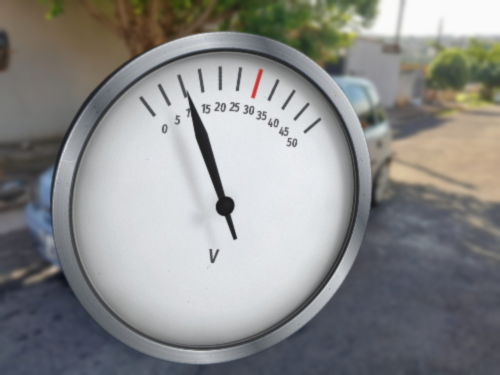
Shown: 10 V
